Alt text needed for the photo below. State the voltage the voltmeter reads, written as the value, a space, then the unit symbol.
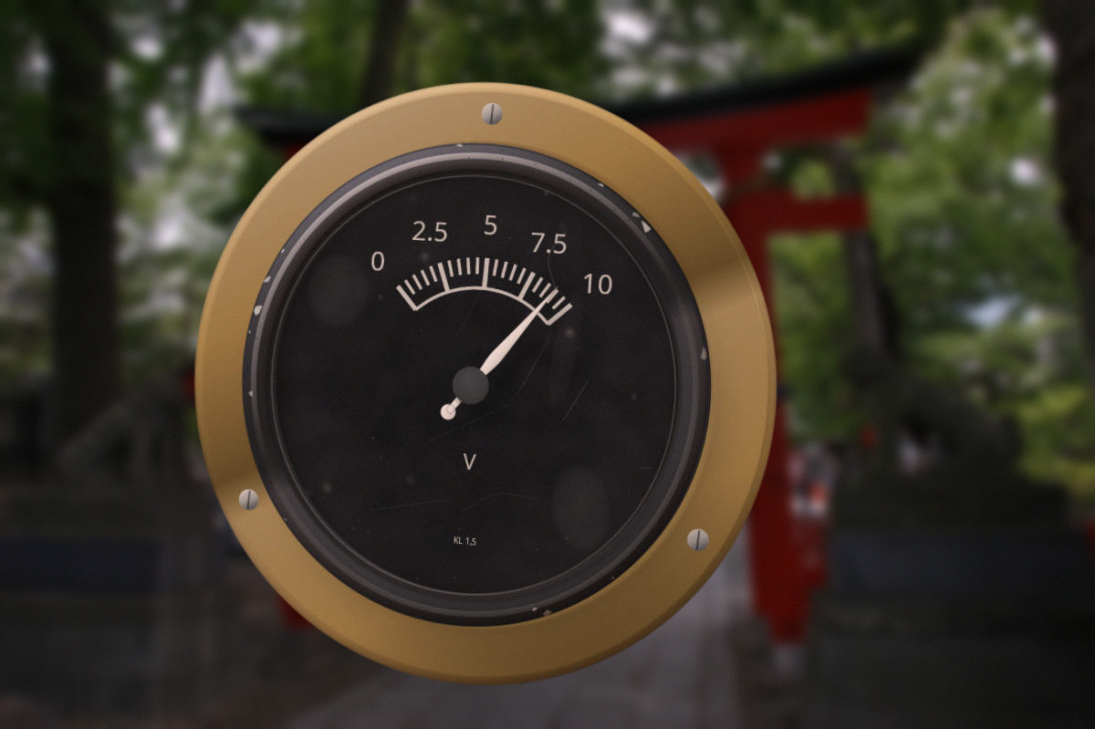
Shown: 9 V
